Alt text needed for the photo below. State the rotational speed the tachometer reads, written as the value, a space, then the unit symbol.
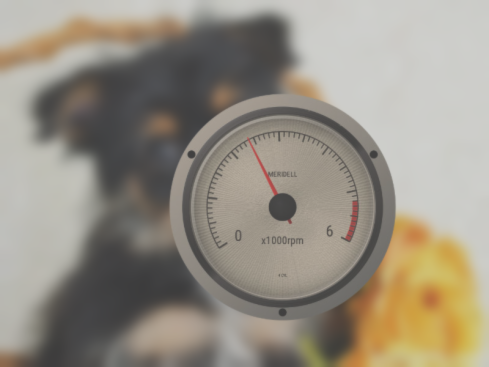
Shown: 2400 rpm
